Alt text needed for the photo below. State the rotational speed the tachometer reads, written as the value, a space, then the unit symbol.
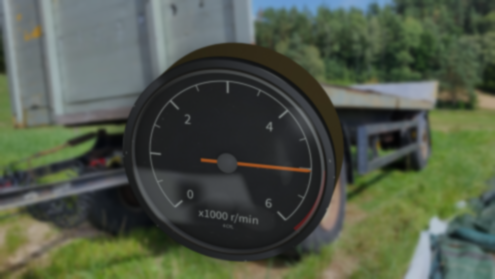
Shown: 5000 rpm
